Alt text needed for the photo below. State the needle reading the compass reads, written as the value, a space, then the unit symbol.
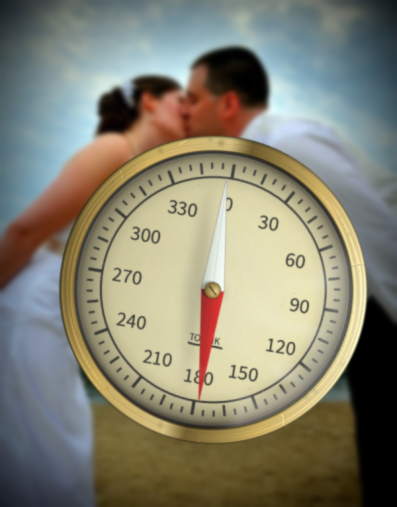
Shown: 177.5 °
